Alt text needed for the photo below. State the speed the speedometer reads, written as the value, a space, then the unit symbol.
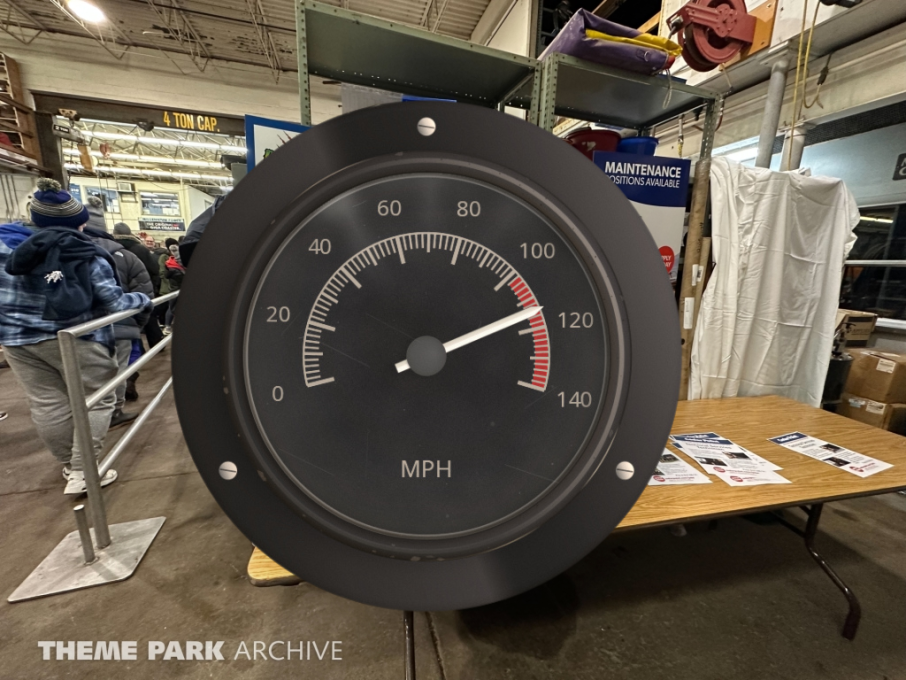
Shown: 114 mph
